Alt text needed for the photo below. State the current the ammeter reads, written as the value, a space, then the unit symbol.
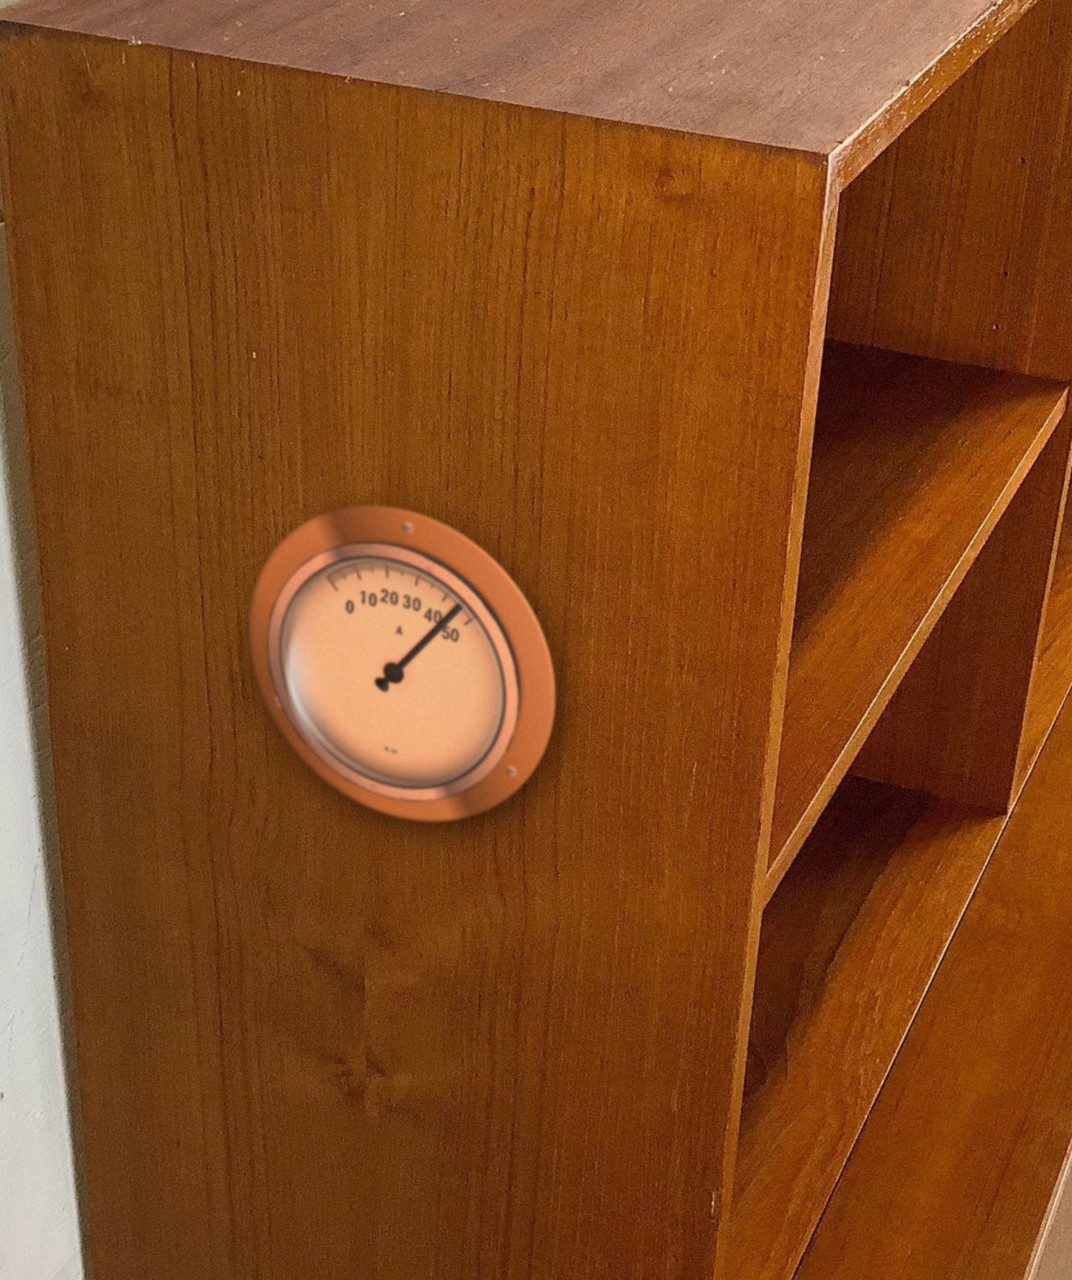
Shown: 45 A
